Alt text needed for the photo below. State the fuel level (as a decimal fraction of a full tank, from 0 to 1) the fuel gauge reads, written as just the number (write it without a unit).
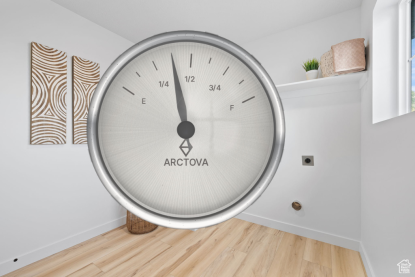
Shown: 0.375
